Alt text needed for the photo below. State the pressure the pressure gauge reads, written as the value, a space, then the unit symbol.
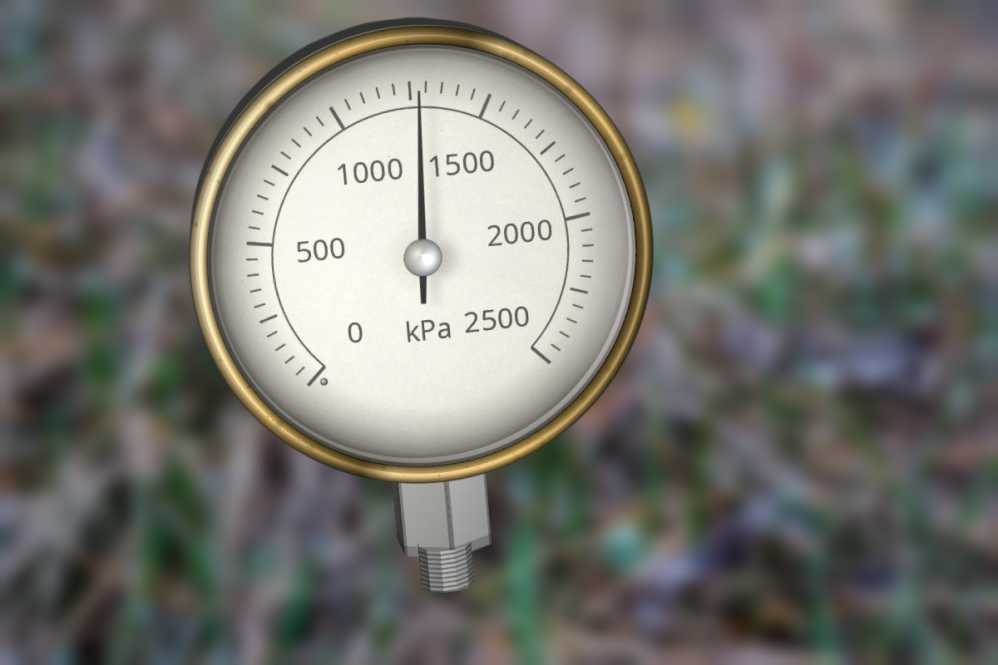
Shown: 1275 kPa
